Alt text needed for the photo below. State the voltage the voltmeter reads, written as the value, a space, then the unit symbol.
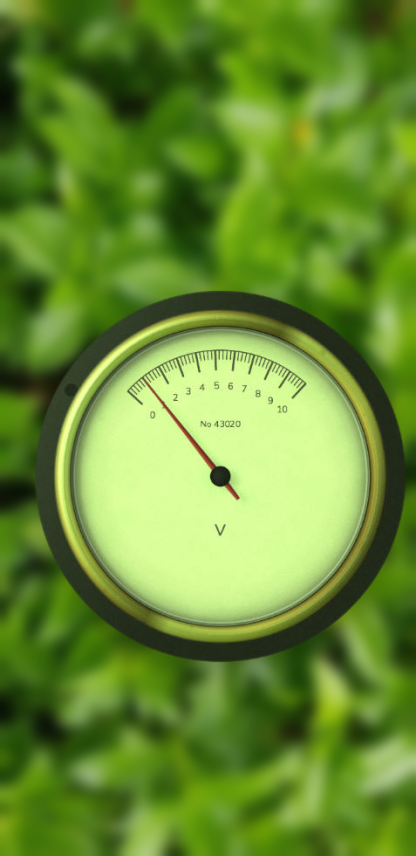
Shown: 1 V
